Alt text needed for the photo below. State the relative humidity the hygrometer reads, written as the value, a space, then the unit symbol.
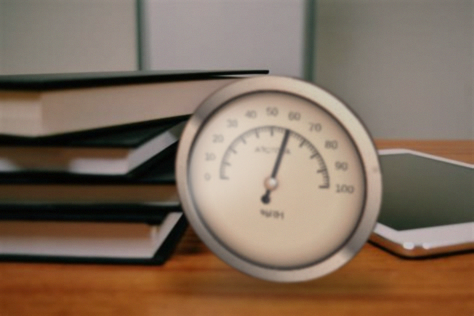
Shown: 60 %
